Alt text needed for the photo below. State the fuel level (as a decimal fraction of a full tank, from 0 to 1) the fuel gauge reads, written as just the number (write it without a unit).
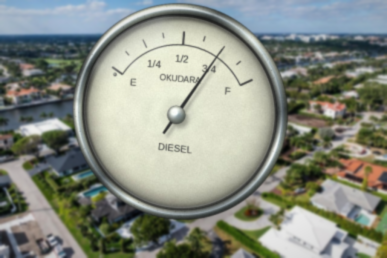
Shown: 0.75
